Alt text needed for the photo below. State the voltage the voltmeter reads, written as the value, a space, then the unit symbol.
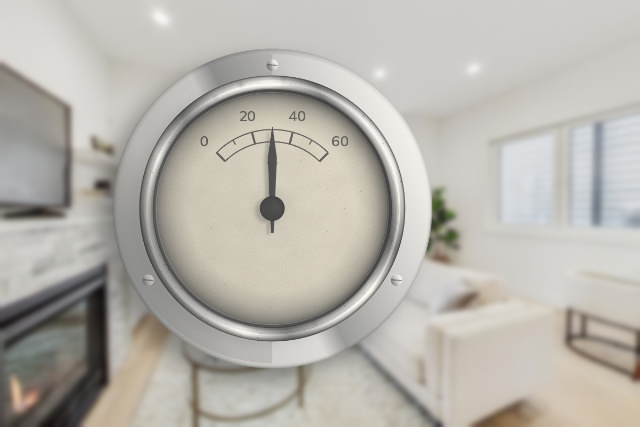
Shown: 30 V
